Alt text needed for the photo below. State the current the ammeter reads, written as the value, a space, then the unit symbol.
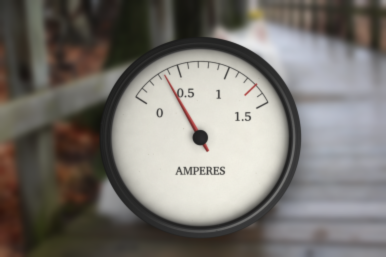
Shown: 0.35 A
